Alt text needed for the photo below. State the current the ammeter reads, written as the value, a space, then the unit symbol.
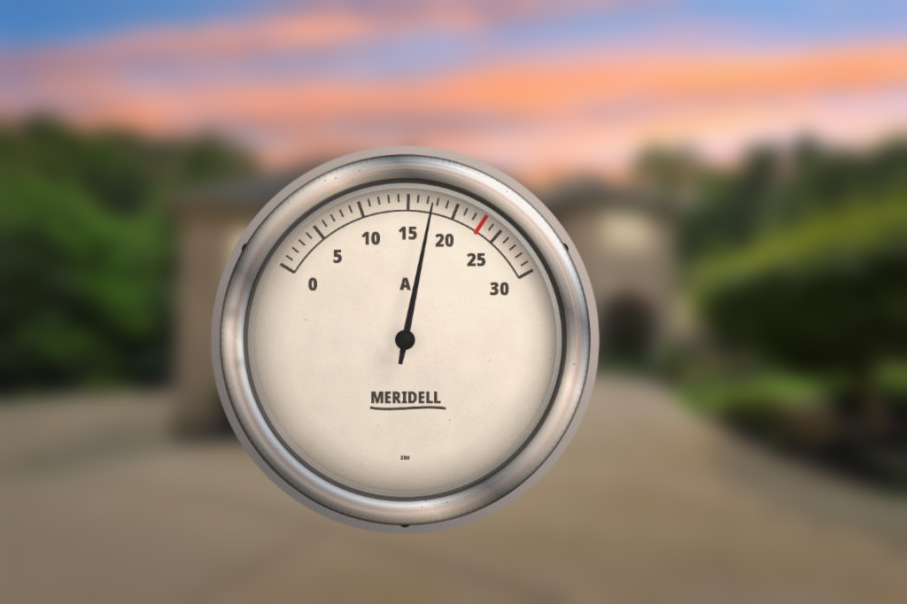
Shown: 17.5 A
